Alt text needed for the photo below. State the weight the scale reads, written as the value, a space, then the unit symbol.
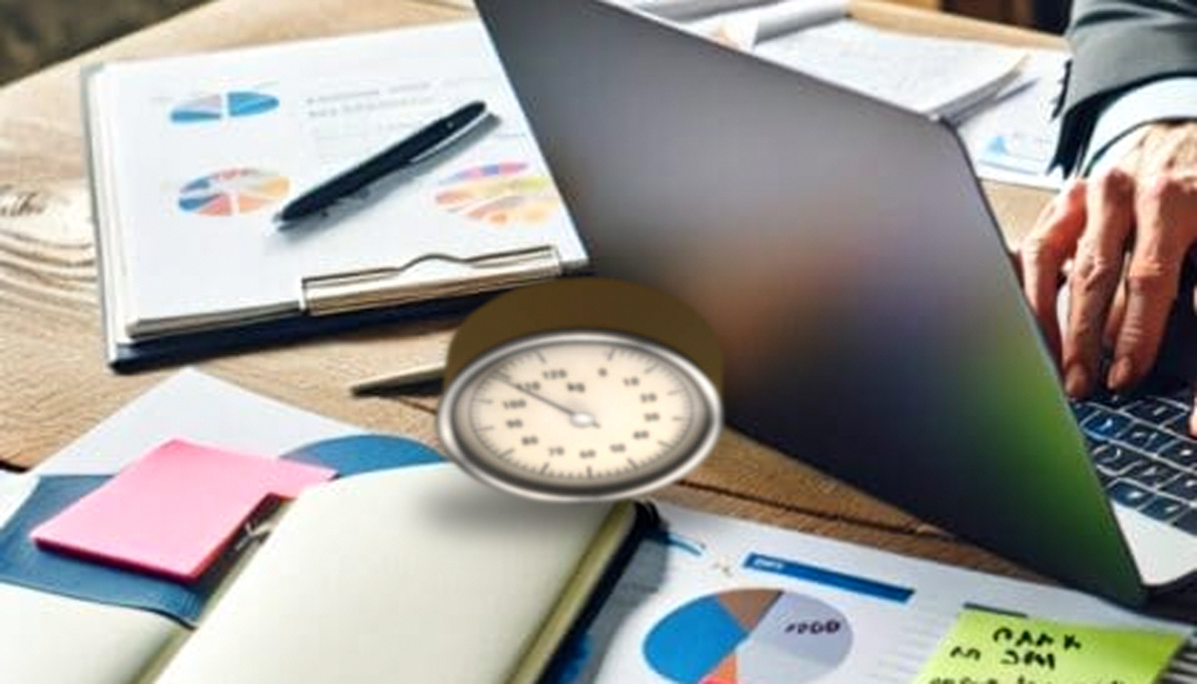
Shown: 110 kg
